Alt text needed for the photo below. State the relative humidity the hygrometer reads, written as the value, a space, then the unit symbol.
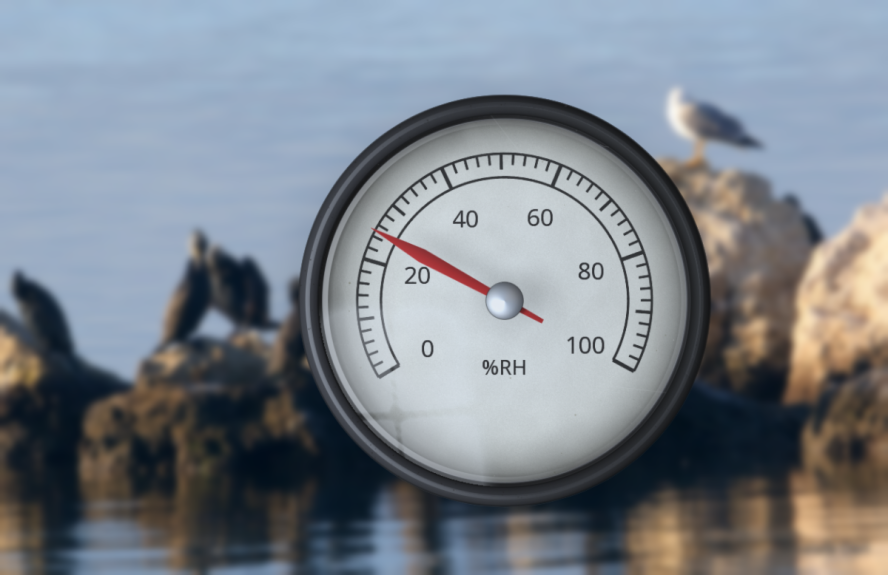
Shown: 25 %
